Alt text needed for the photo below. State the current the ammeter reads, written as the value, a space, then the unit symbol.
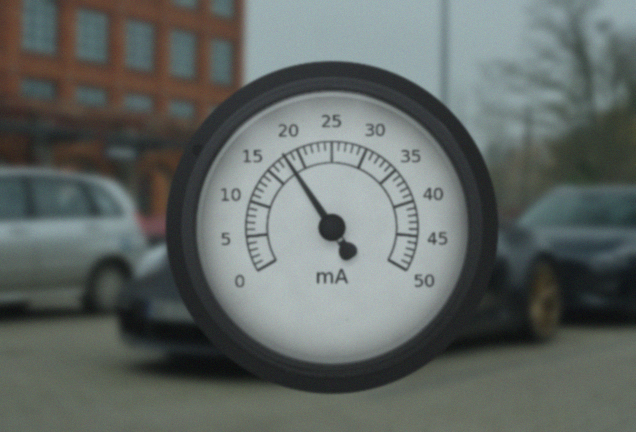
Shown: 18 mA
